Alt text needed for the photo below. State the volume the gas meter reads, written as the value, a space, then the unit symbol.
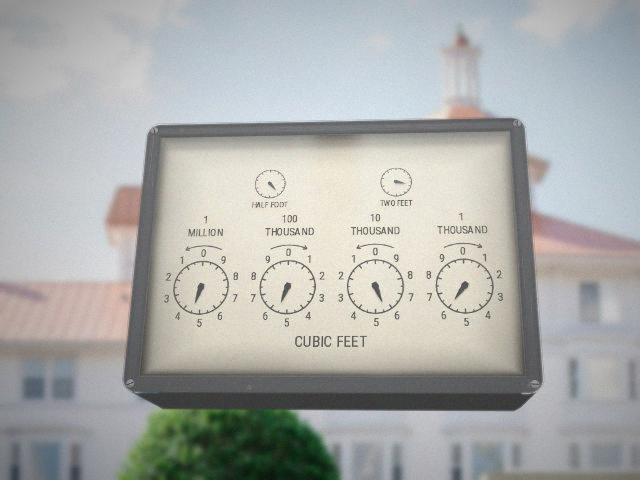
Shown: 455600 ft³
